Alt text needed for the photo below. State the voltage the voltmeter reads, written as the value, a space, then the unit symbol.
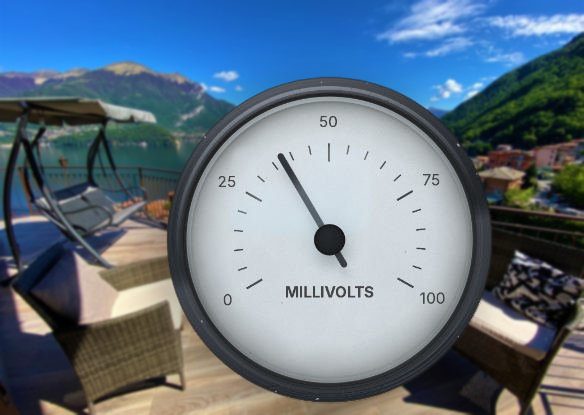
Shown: 37.5 mV
